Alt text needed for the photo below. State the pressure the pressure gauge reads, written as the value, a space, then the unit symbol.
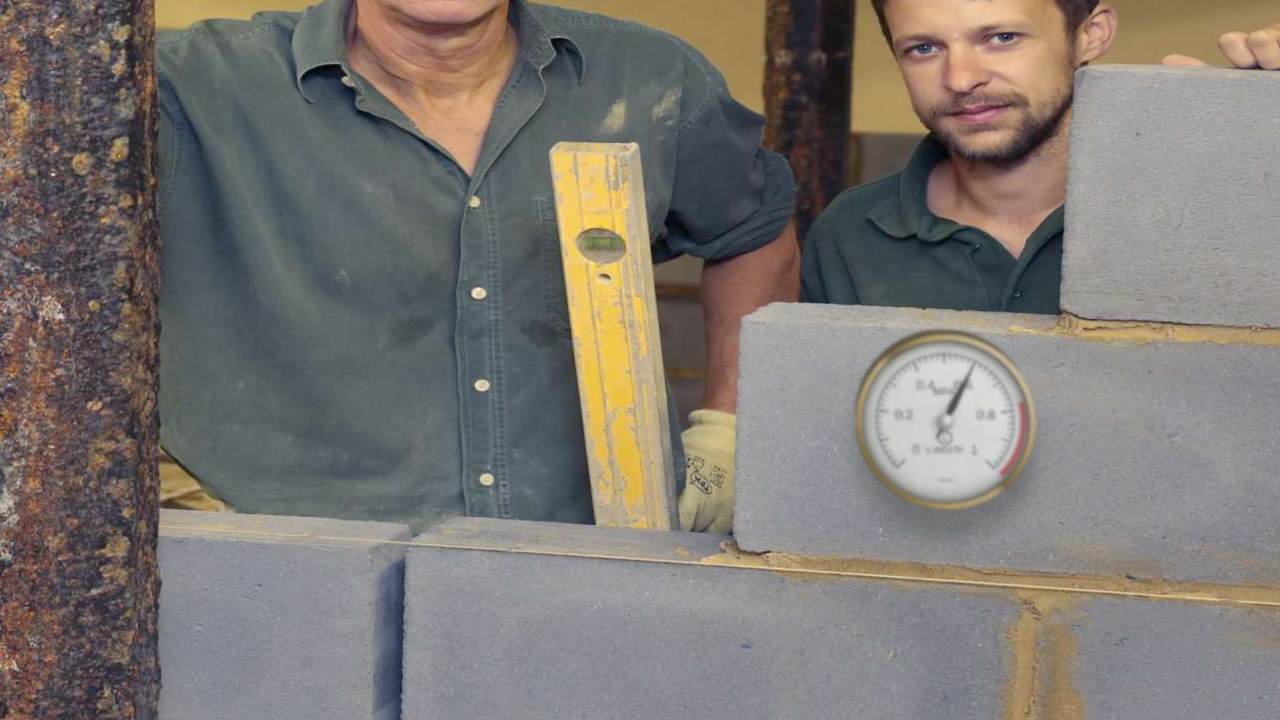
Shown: 0.6 MPa
